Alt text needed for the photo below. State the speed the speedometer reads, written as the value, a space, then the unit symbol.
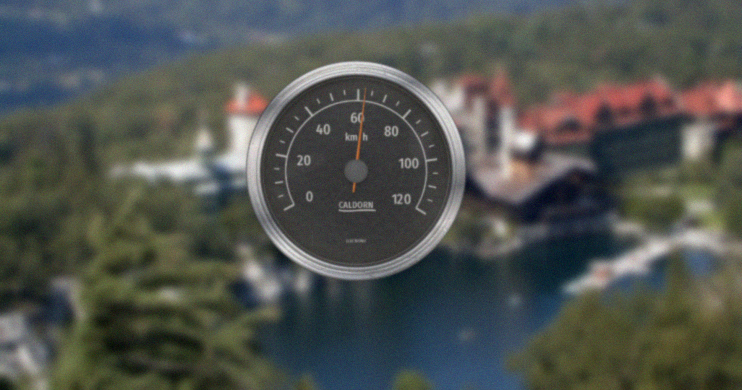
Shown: 62.5 km/h
